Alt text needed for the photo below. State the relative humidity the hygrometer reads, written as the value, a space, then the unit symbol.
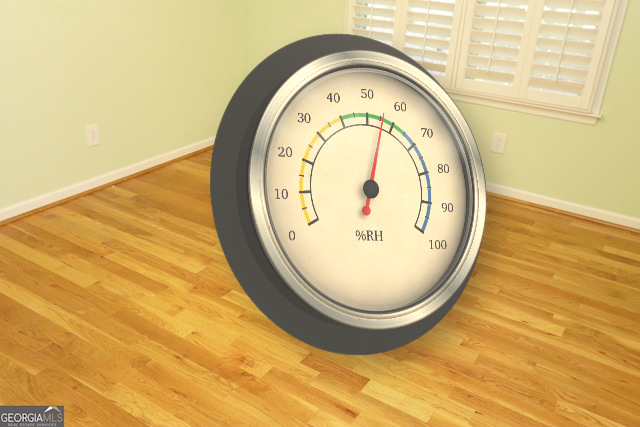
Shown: 55 %
